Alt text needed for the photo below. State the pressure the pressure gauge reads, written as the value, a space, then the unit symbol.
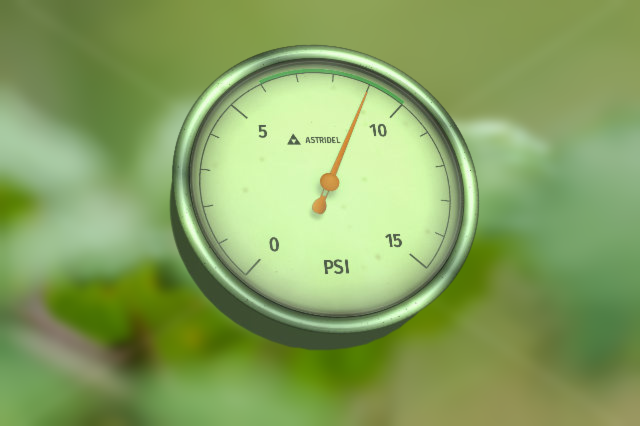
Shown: 9 psi
